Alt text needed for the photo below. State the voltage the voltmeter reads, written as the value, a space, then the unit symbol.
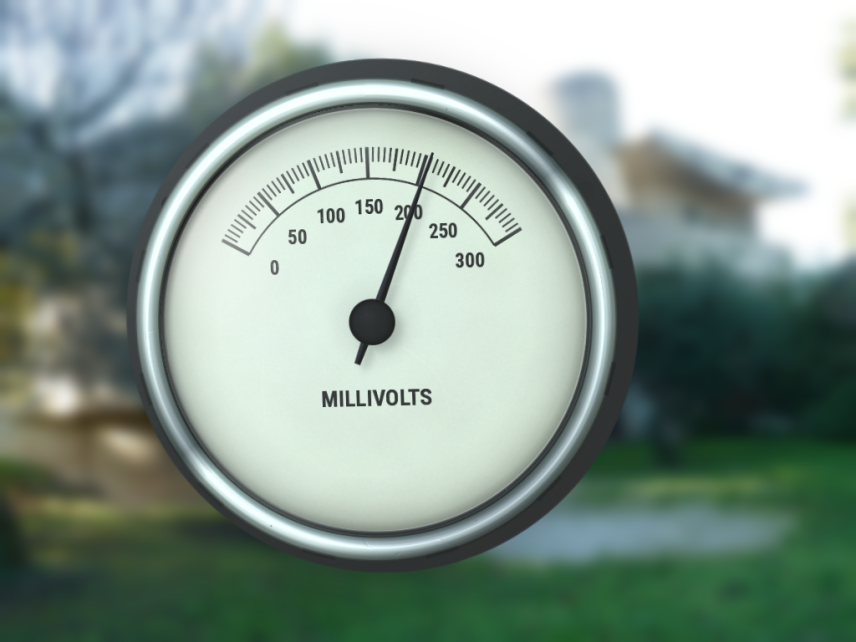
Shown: 205 mV
